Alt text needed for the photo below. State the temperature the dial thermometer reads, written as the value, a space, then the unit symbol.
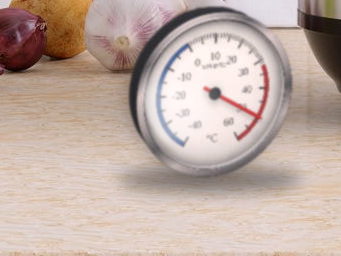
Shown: 50 °C
